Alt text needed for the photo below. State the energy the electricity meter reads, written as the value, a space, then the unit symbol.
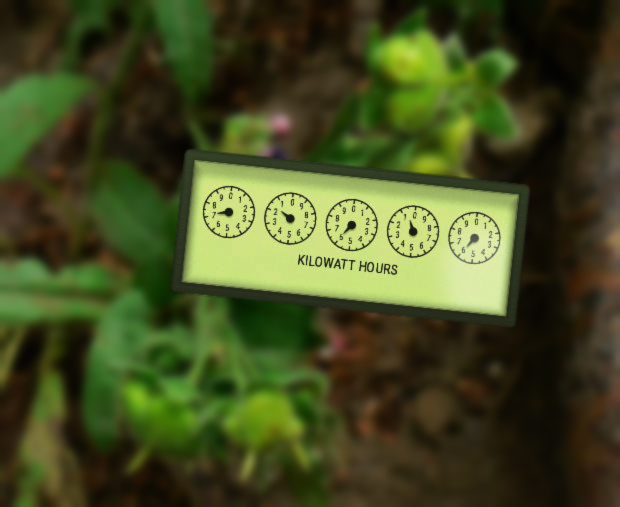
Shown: 71606 kWh
